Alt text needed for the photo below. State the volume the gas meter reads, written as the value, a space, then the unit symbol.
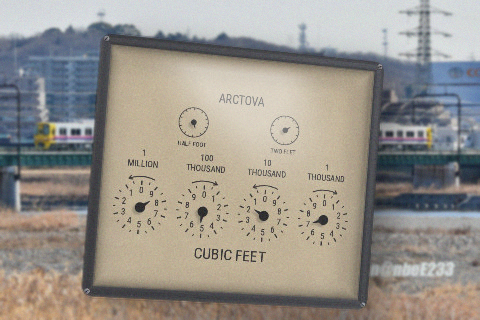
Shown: 851700 ft³
